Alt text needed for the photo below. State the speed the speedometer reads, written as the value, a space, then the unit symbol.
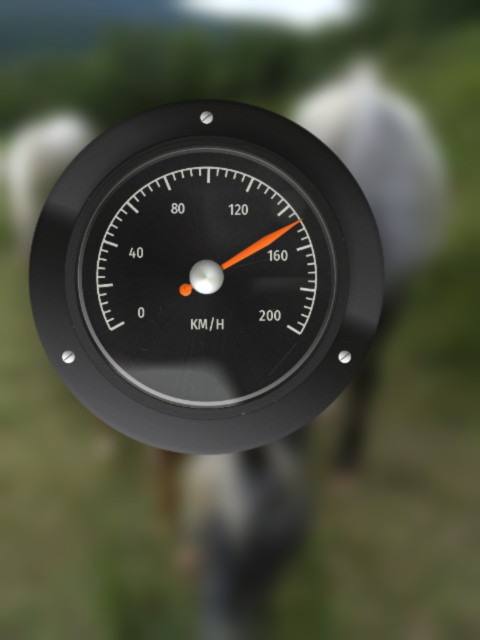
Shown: 148 km/h
